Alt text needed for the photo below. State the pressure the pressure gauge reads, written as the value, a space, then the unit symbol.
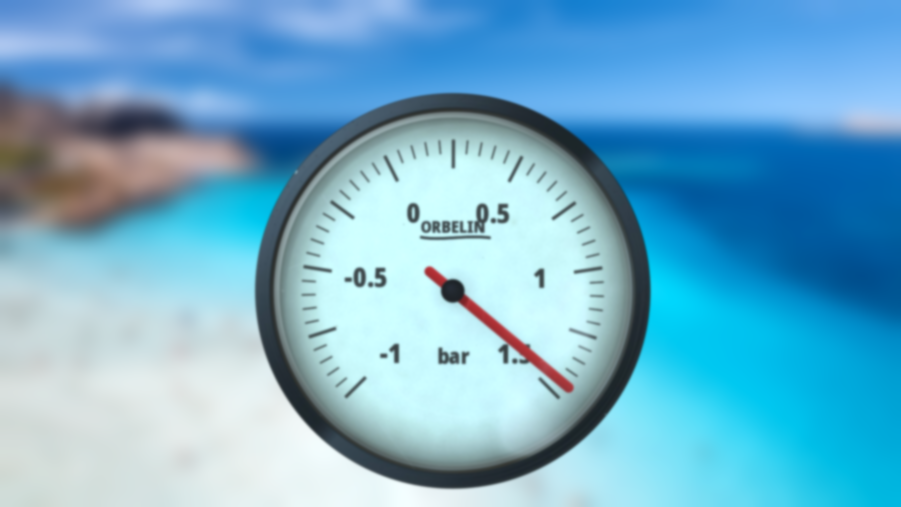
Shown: 1.45 bar
